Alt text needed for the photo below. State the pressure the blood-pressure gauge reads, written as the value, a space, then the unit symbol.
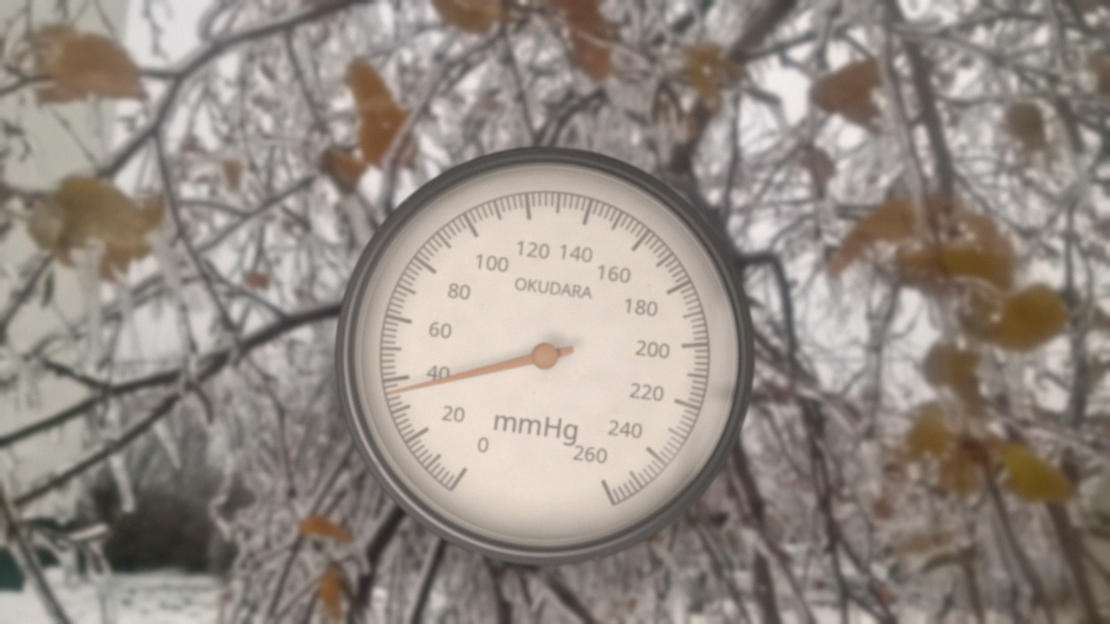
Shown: 36 mmHg
